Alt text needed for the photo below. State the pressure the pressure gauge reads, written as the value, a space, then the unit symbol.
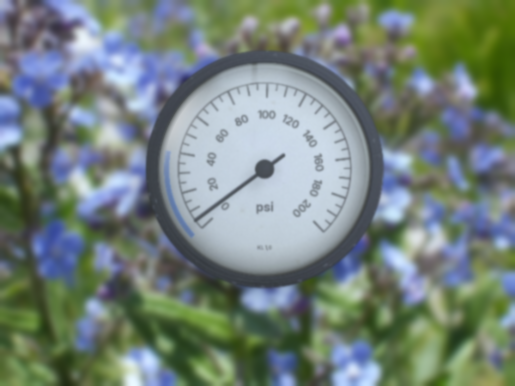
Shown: 5 psi
